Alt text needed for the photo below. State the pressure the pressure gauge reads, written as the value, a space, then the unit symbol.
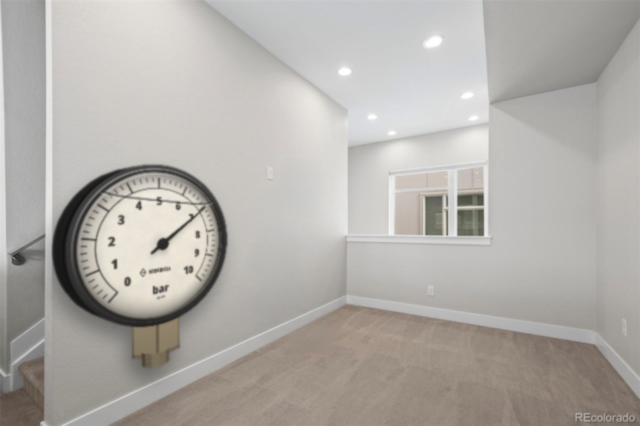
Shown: 7 bar
